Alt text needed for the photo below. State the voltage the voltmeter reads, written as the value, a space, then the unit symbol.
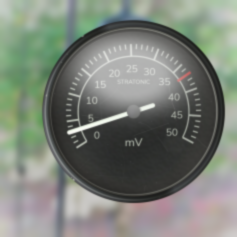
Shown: 3 mV
